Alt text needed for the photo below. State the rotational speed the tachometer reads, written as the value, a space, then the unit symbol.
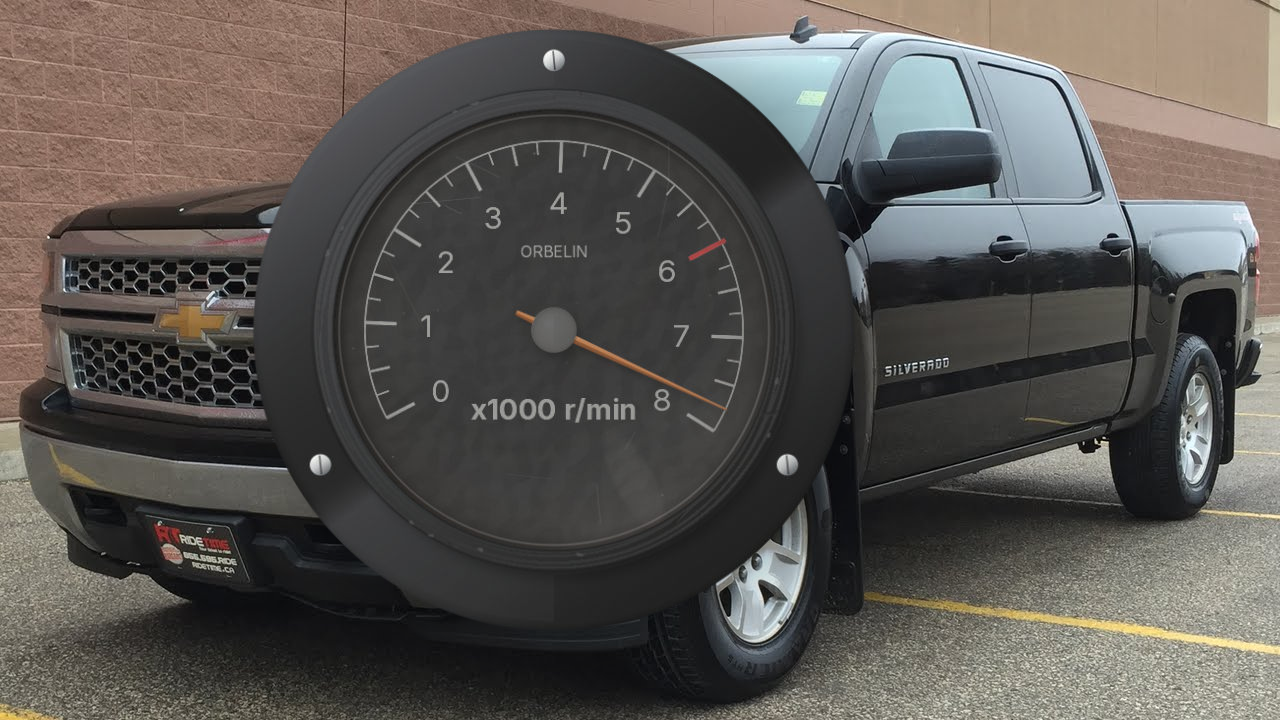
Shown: 7750 rpm
